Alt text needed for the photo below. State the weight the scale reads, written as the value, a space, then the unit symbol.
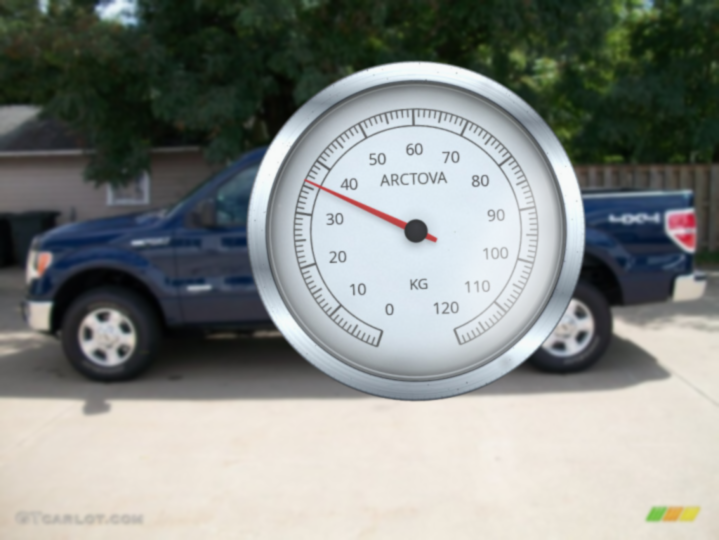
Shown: 36 kg
